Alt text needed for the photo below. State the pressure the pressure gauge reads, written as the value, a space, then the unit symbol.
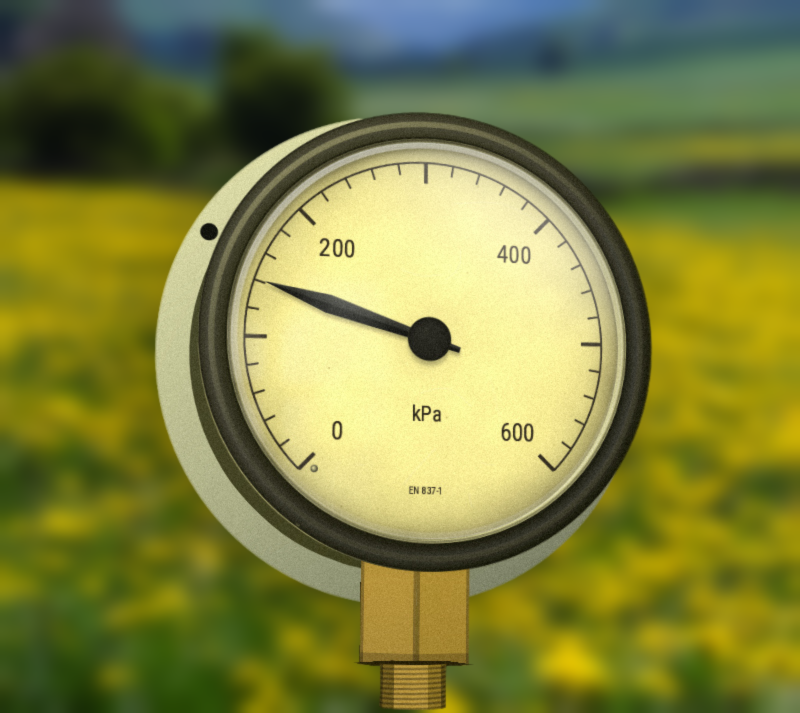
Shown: 140 kPa
